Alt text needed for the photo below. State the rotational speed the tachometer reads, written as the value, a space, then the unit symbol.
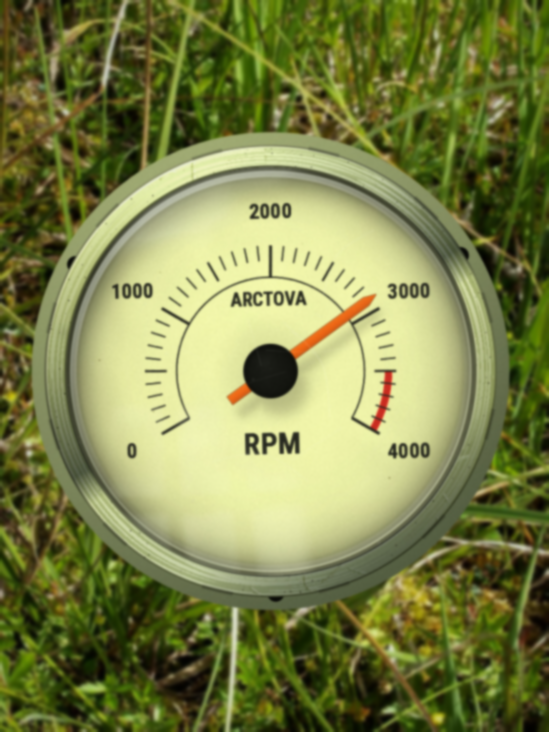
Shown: 2900 rpm
